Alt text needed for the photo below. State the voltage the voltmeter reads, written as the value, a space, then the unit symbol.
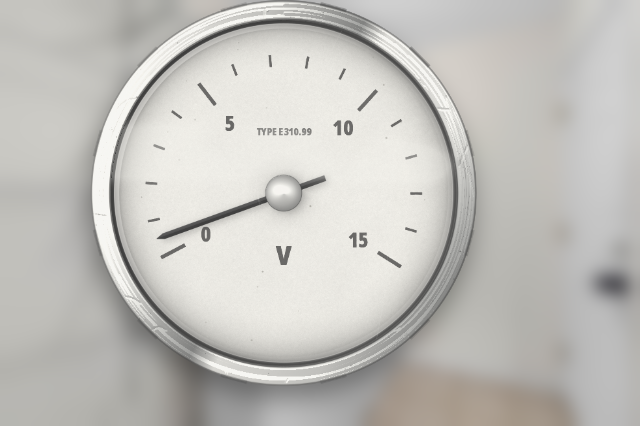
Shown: 0.5 V
